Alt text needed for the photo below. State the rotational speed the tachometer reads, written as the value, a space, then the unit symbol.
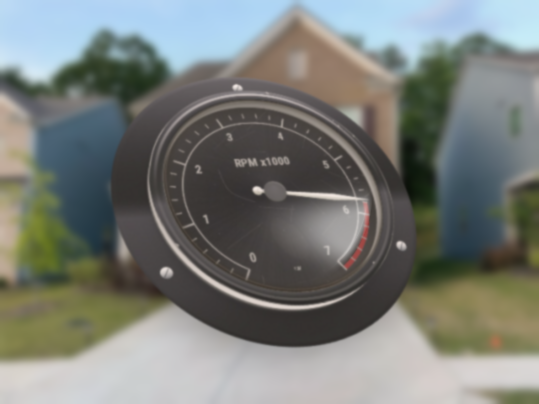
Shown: 5800 rpm
